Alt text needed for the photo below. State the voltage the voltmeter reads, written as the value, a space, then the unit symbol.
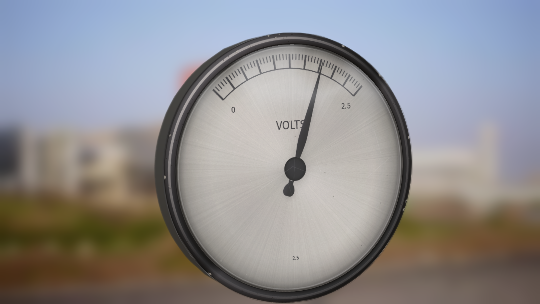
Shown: 1.75 V
